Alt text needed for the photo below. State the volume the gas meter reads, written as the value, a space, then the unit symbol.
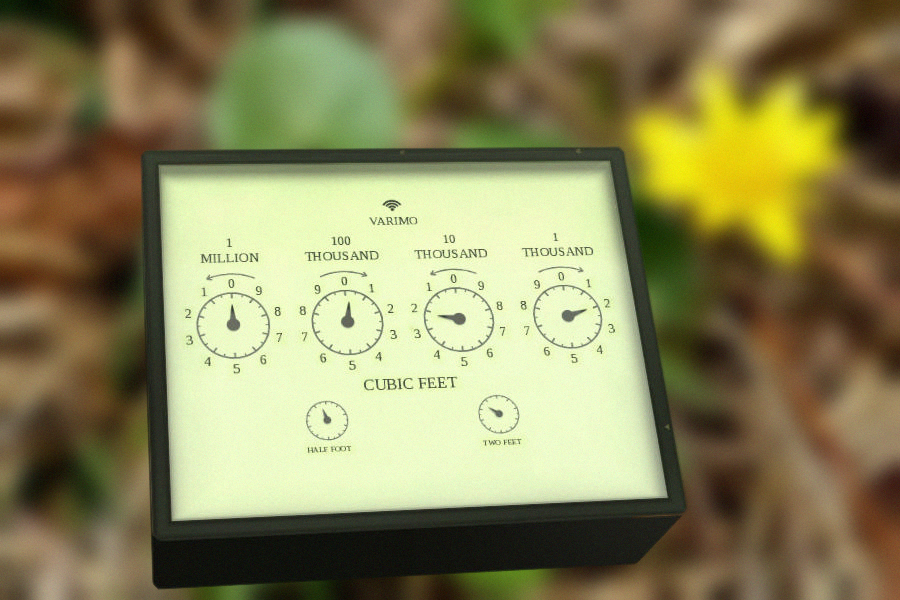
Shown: 2200 ft³
